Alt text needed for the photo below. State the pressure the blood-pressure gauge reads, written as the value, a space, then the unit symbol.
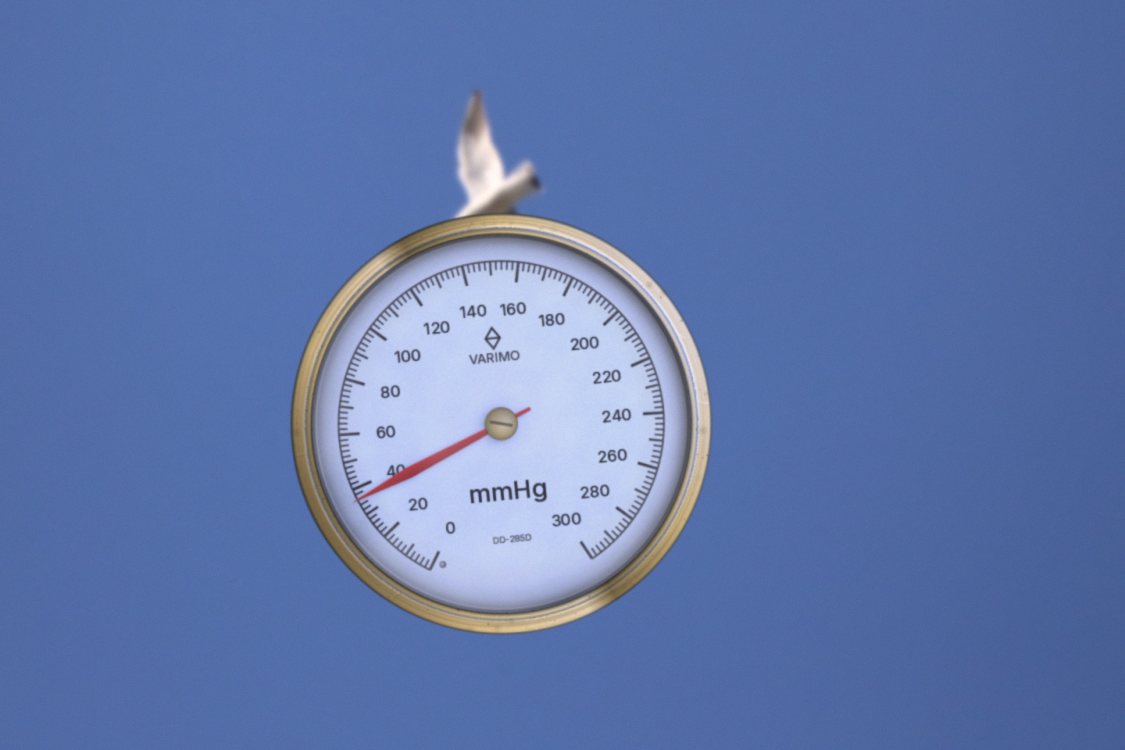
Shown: 36 mmHg
